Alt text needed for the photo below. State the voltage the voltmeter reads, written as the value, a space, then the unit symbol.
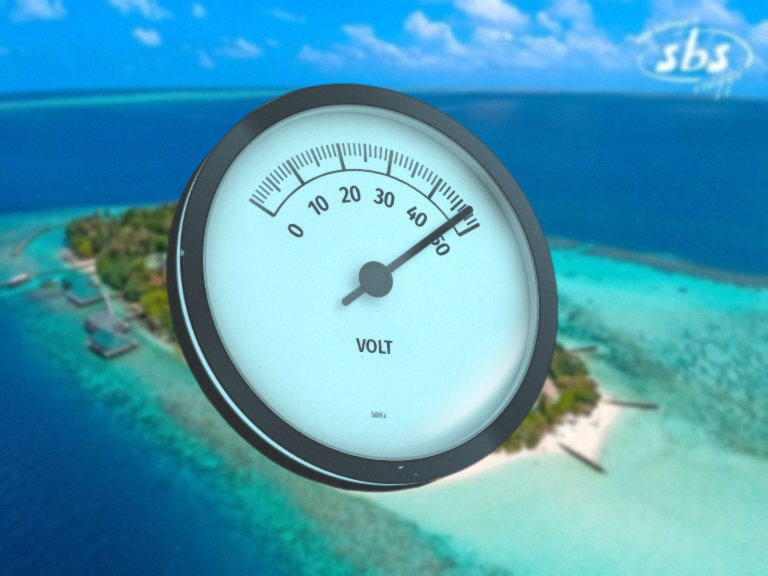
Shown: 47 V
